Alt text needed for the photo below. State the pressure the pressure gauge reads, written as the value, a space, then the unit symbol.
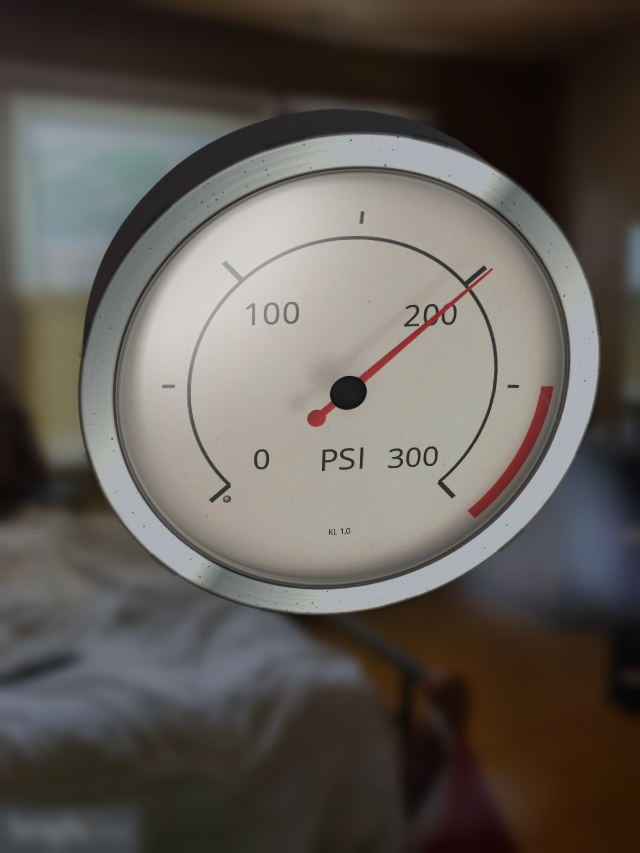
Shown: 200 psi
